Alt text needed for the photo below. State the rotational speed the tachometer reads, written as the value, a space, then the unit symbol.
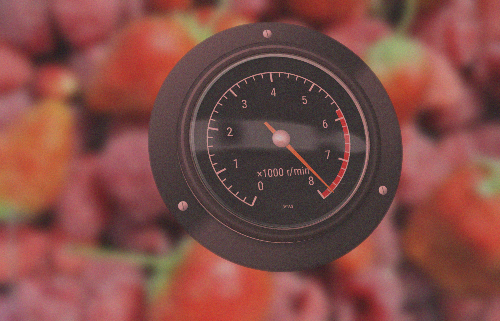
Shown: 7800 rpm
